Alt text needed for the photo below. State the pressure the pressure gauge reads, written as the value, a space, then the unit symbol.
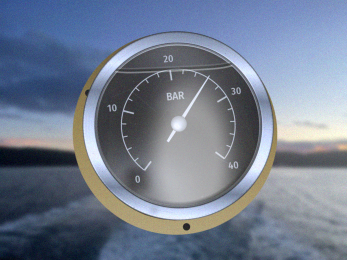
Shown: 26 bar
